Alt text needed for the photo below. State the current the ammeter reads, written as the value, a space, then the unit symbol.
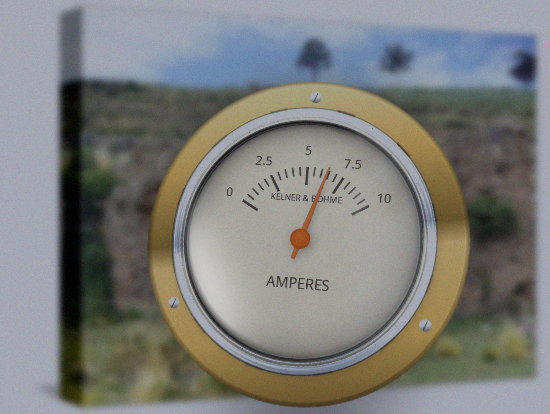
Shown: 6.5 A
